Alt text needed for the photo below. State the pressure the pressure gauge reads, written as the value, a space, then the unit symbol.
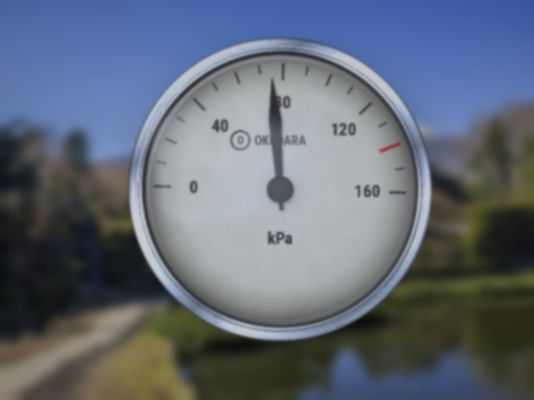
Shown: 75 kPa
